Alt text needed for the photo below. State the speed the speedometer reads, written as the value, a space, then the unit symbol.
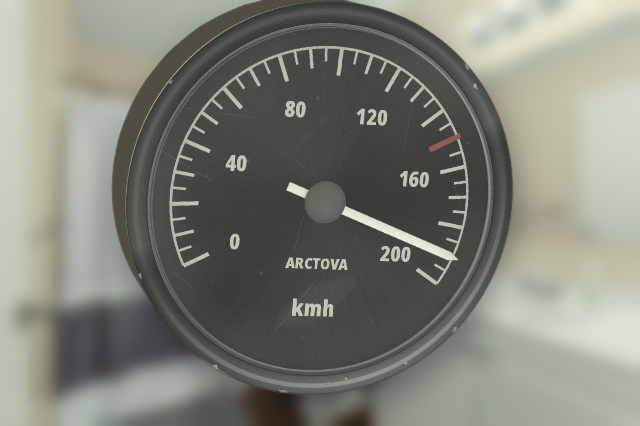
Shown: 190 km/h
